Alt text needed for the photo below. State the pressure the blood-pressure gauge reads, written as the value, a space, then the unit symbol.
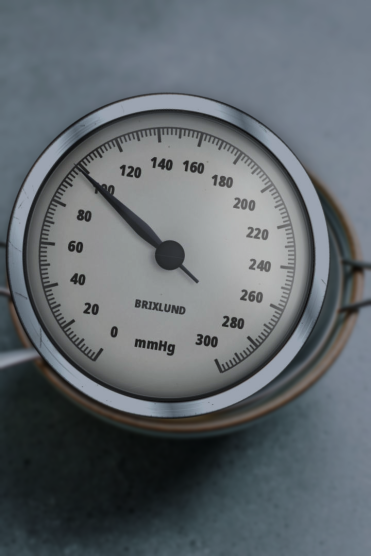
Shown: 98 mmHg
